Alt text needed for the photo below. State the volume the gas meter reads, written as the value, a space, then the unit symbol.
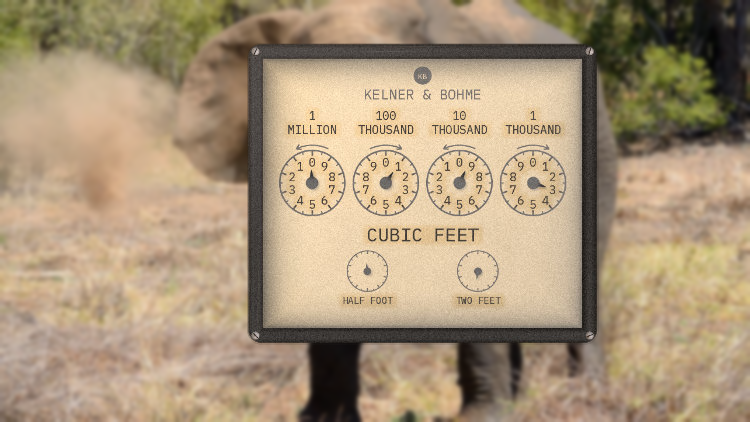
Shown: 9300 ft³
